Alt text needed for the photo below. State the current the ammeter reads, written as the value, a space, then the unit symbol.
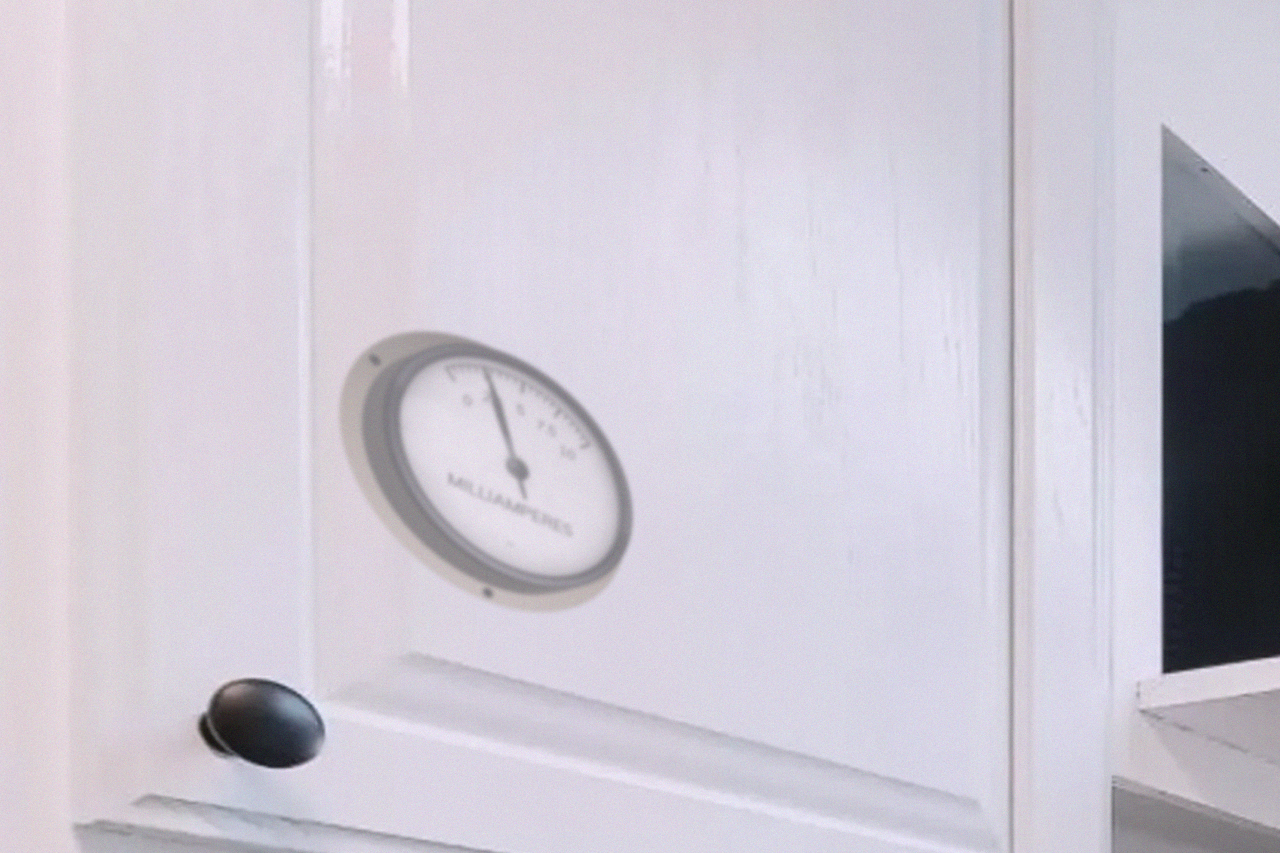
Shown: 2.5 mA
